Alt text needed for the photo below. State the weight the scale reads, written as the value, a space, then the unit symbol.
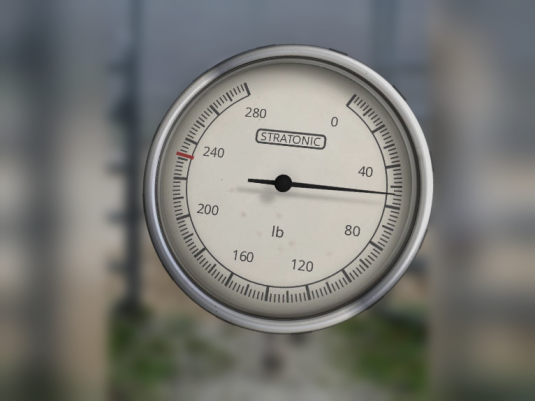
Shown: 54 lb
